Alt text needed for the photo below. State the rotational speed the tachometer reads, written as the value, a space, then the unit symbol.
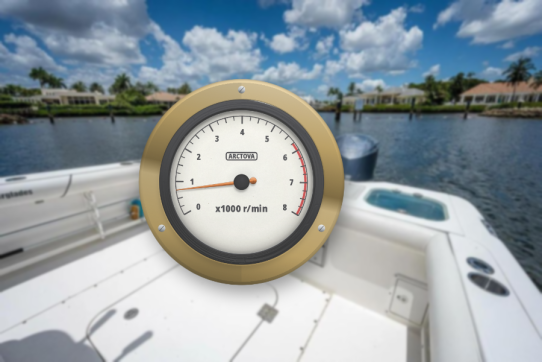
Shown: 750 rpm
